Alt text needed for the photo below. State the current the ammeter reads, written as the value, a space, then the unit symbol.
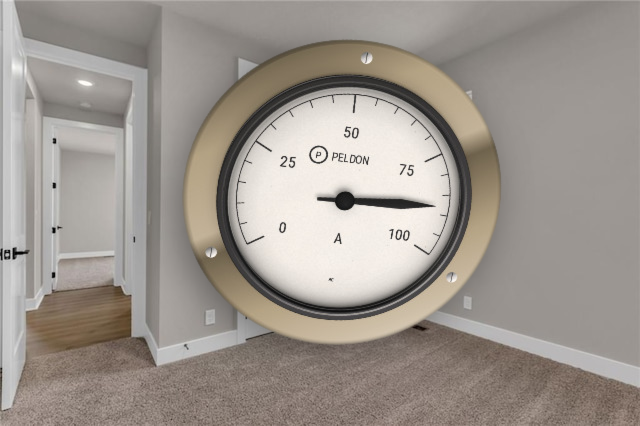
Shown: 87.5 A
